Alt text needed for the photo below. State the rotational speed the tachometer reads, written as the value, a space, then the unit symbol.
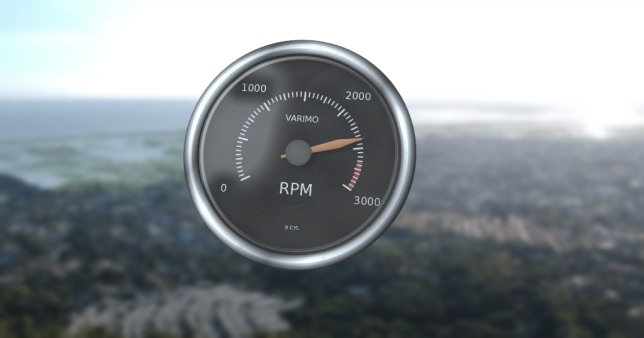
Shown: 2400 rpm
